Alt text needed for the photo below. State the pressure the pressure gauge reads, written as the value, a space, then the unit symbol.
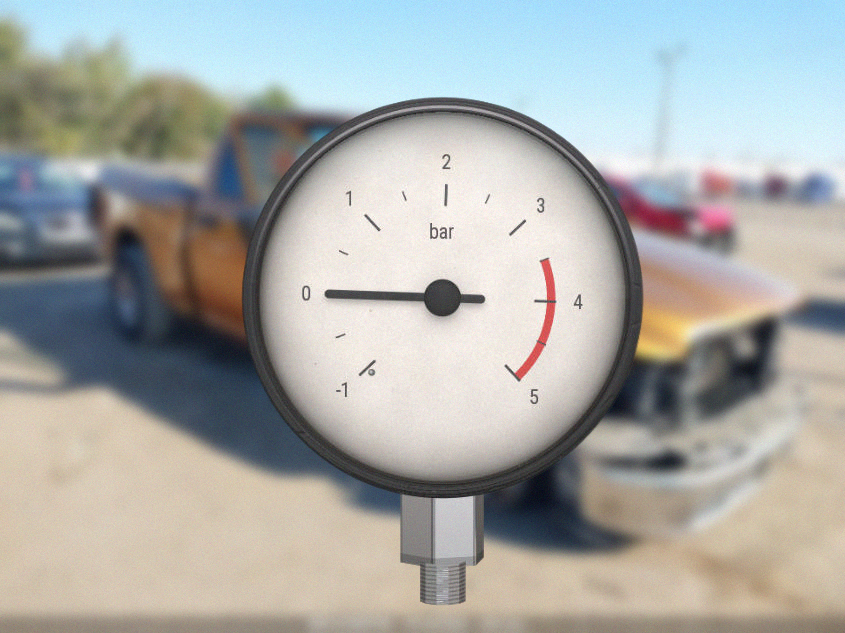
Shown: 0 bar
